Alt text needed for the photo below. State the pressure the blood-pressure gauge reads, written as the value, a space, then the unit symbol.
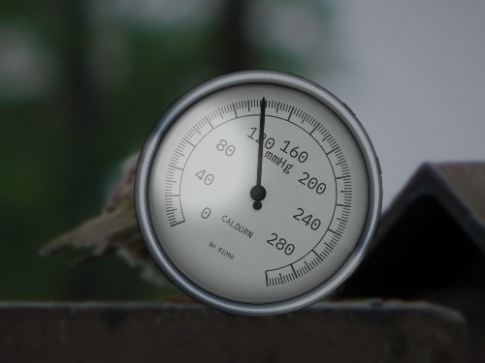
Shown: 120 mmHg
